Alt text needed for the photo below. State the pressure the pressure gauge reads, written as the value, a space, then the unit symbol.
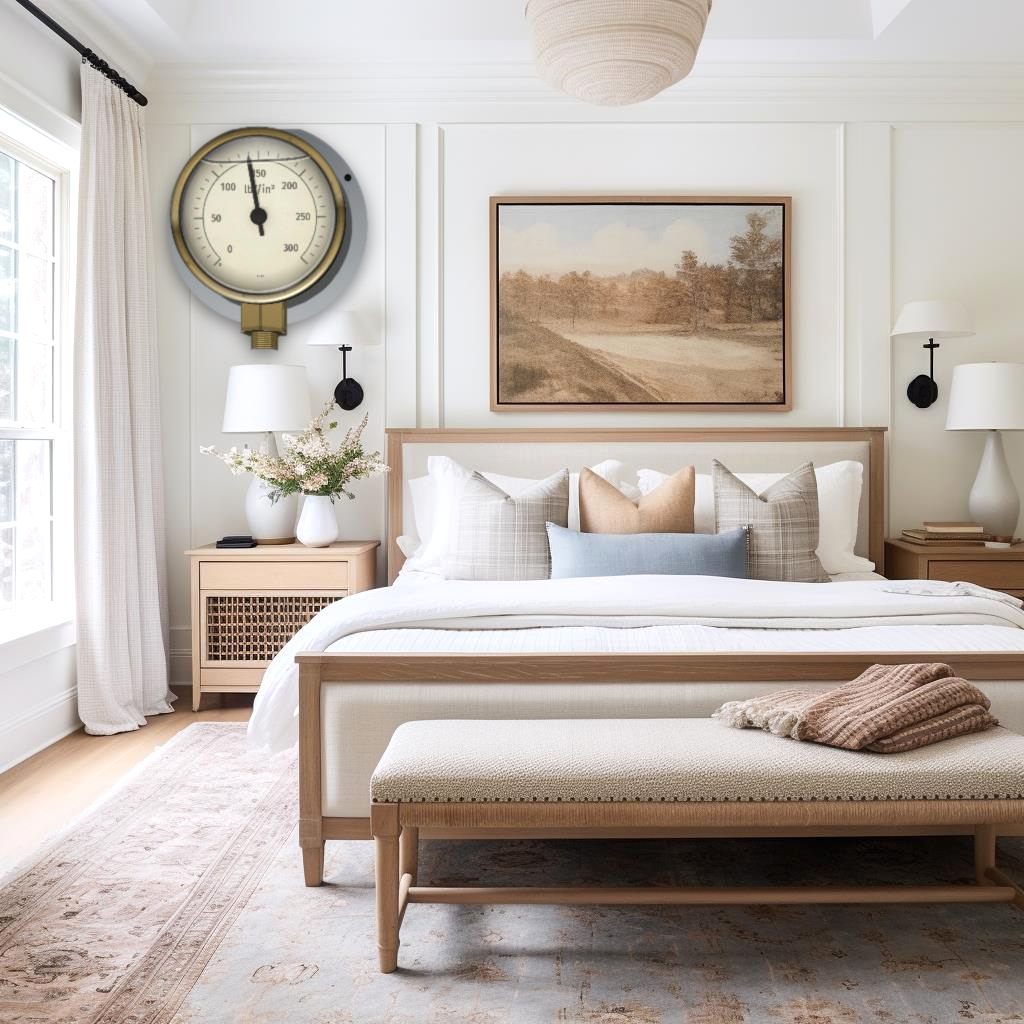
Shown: 140 psi
